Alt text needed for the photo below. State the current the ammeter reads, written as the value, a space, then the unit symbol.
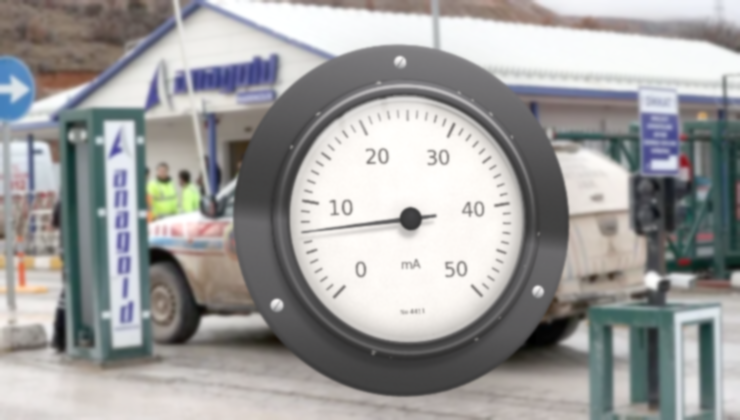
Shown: 7 mA
